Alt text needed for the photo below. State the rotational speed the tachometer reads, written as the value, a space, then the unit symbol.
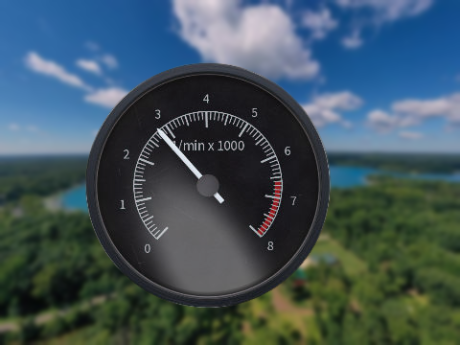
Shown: 2800 rpm
